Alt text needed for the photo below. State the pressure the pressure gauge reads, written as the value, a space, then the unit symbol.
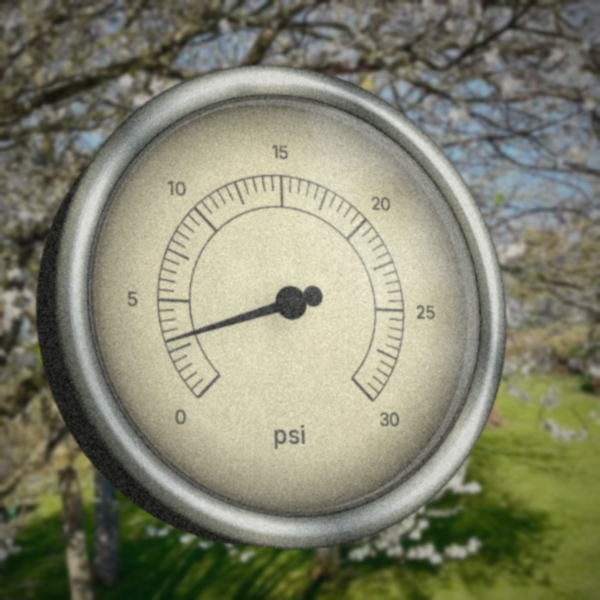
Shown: 3 psi
